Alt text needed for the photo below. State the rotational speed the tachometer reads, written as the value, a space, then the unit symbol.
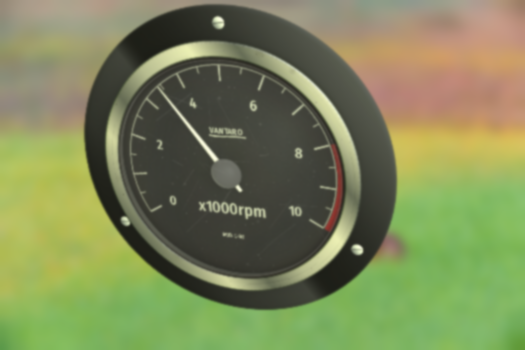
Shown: 3500 rpm
